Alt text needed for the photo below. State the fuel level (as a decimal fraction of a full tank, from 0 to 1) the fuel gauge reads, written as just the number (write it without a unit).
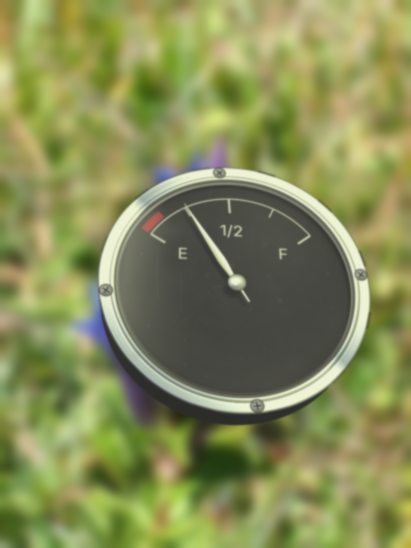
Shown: 0.25
